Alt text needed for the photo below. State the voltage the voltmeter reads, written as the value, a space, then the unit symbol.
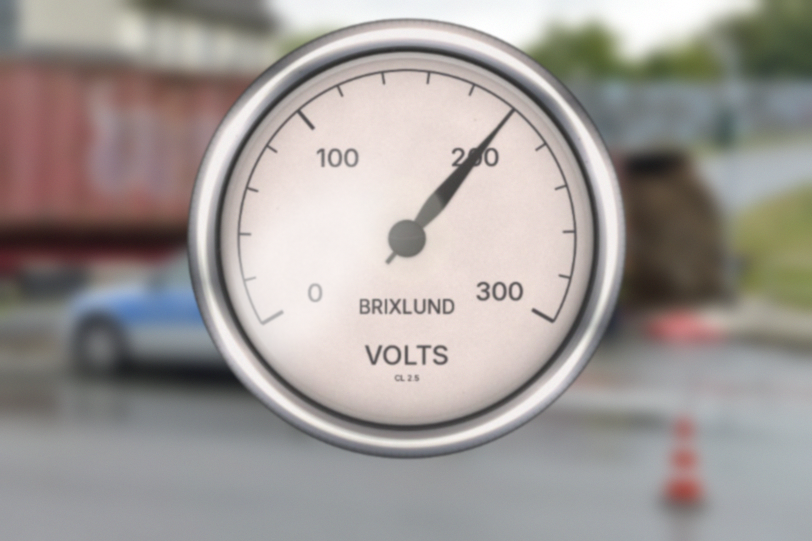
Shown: 200 V
